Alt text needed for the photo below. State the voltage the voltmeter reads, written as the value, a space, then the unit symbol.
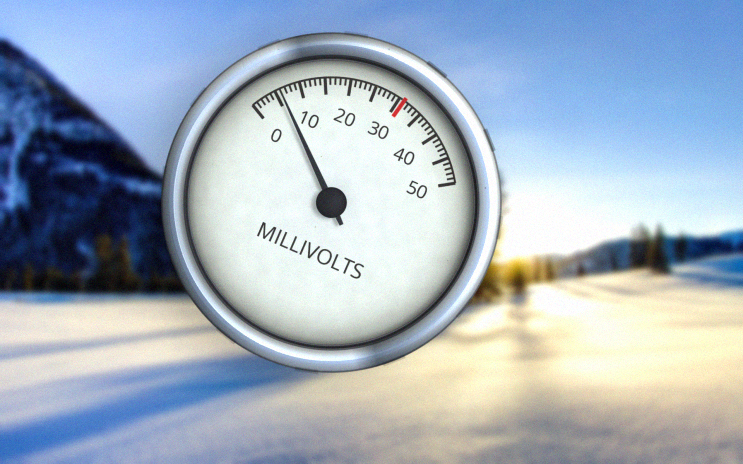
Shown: 6 mV
